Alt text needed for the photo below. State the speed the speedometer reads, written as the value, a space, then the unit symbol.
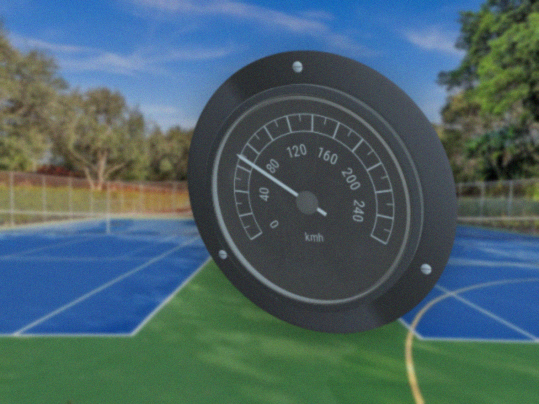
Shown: 70 km/h
